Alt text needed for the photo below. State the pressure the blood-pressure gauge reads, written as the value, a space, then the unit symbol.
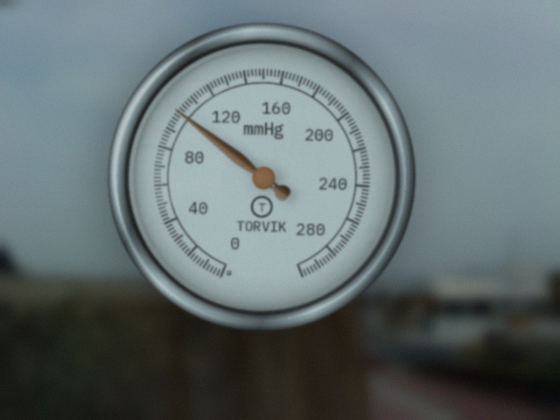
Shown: 100 mmHg
